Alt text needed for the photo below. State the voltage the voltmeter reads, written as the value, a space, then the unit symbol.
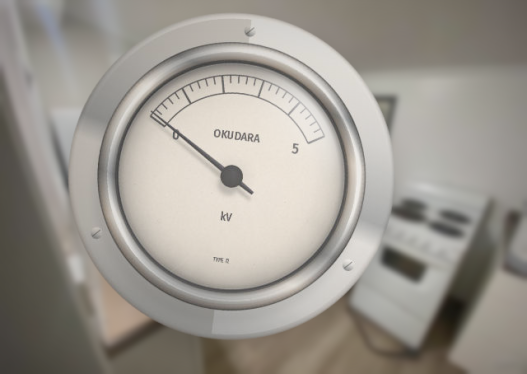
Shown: 0.1 kV
